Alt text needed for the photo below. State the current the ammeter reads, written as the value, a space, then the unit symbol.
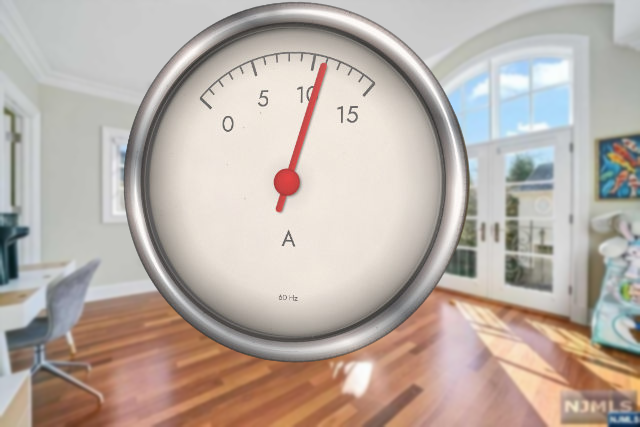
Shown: 11 A
